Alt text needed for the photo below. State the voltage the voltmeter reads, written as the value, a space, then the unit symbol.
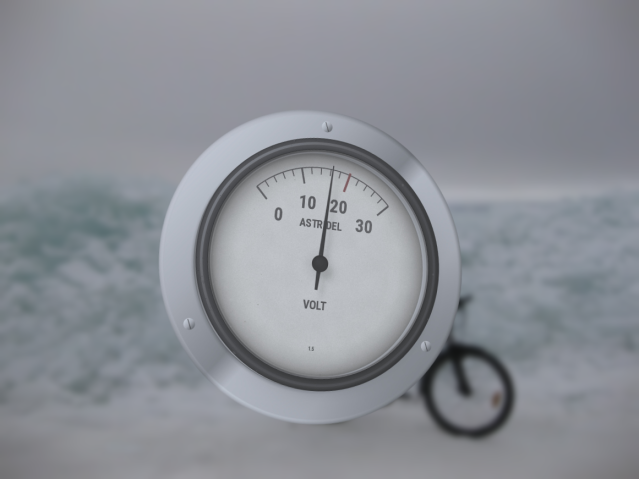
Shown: 16 V
